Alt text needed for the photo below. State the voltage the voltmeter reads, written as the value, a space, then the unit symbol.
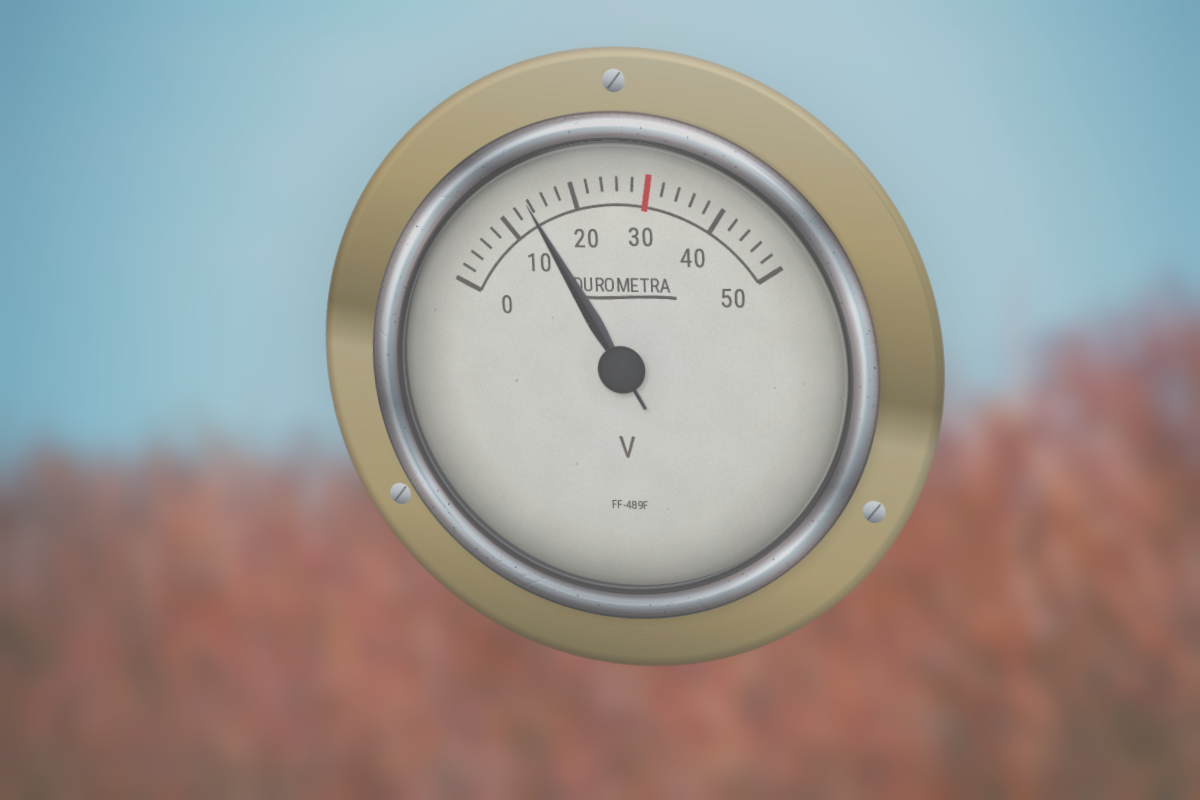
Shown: 14 V
